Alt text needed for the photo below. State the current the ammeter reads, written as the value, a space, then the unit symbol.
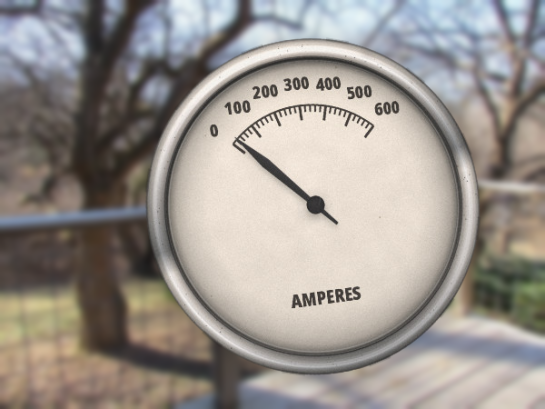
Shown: 20 A
